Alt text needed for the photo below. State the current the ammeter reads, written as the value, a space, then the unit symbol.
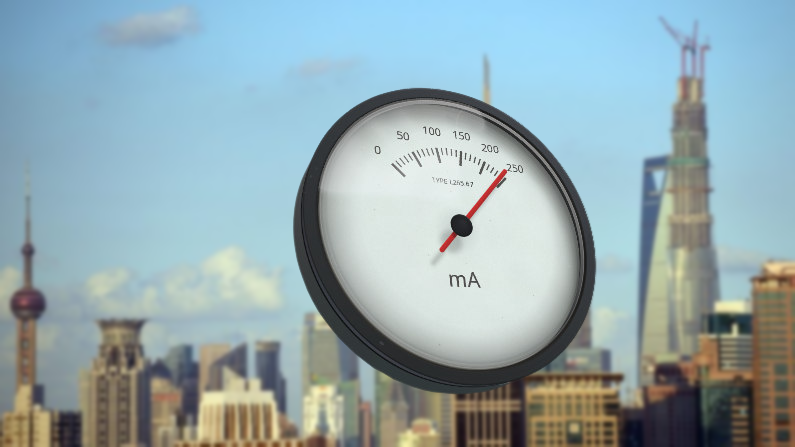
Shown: 240 mA
